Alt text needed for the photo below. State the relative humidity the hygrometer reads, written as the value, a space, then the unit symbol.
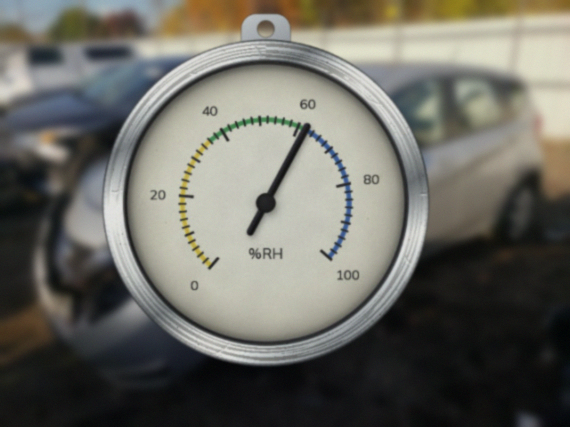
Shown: 62 %
